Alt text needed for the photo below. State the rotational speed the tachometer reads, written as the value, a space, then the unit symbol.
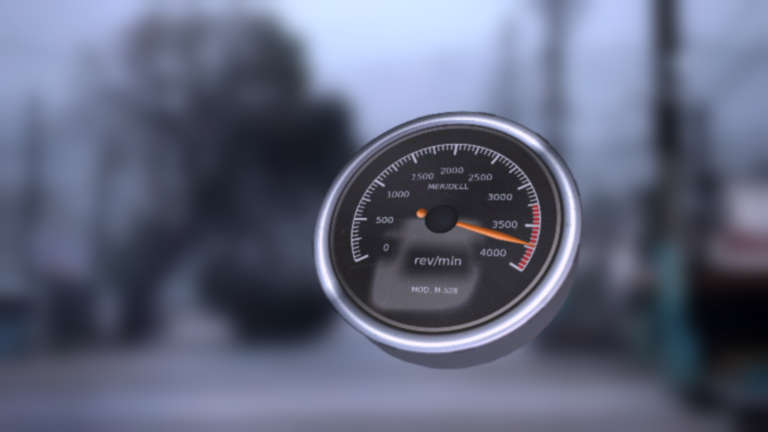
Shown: 3750 rpm
